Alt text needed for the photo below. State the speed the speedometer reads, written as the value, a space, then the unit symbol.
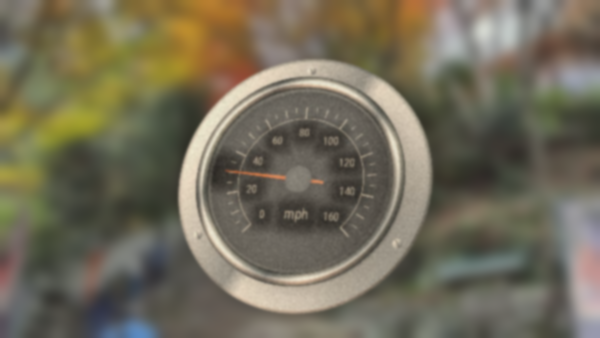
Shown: 30 mph
